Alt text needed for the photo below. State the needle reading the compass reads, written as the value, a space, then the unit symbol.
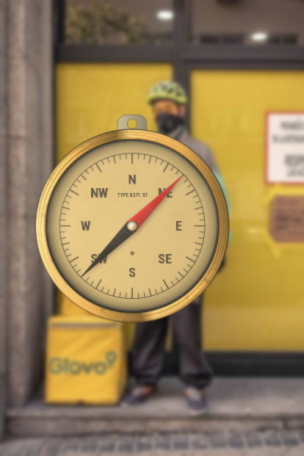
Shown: 45 °
